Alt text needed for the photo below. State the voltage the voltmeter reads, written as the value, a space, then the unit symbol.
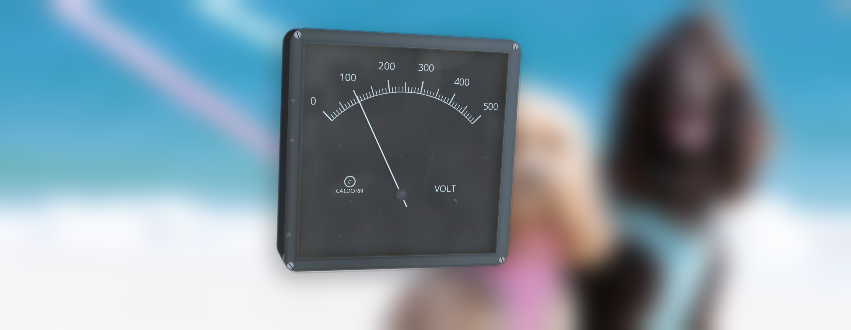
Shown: 100 V
